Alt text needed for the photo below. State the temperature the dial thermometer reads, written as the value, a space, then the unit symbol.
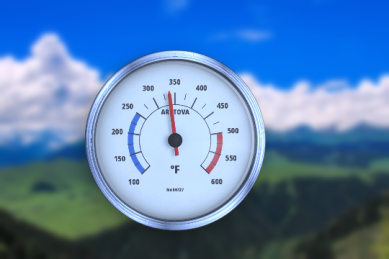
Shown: 337.5 °F
